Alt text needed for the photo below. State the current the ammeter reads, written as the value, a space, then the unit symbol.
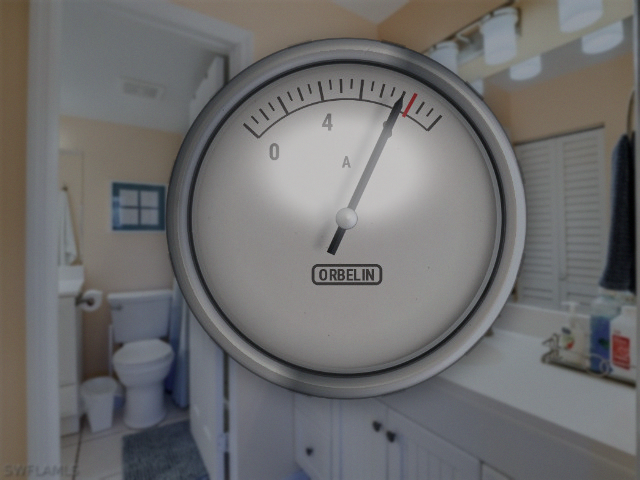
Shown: 8 A
